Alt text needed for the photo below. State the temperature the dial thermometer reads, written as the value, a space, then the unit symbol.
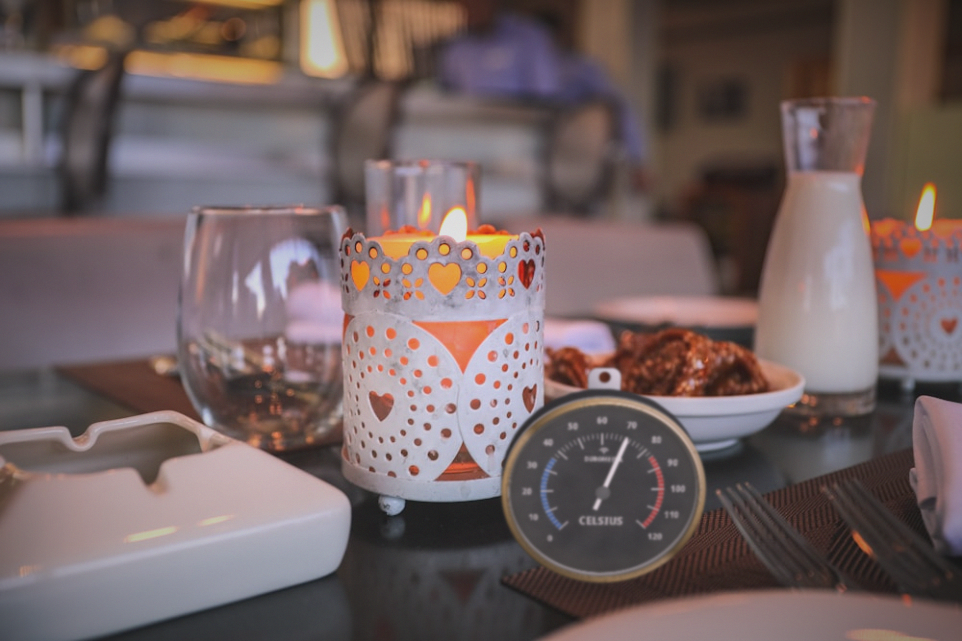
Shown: 70 °C
